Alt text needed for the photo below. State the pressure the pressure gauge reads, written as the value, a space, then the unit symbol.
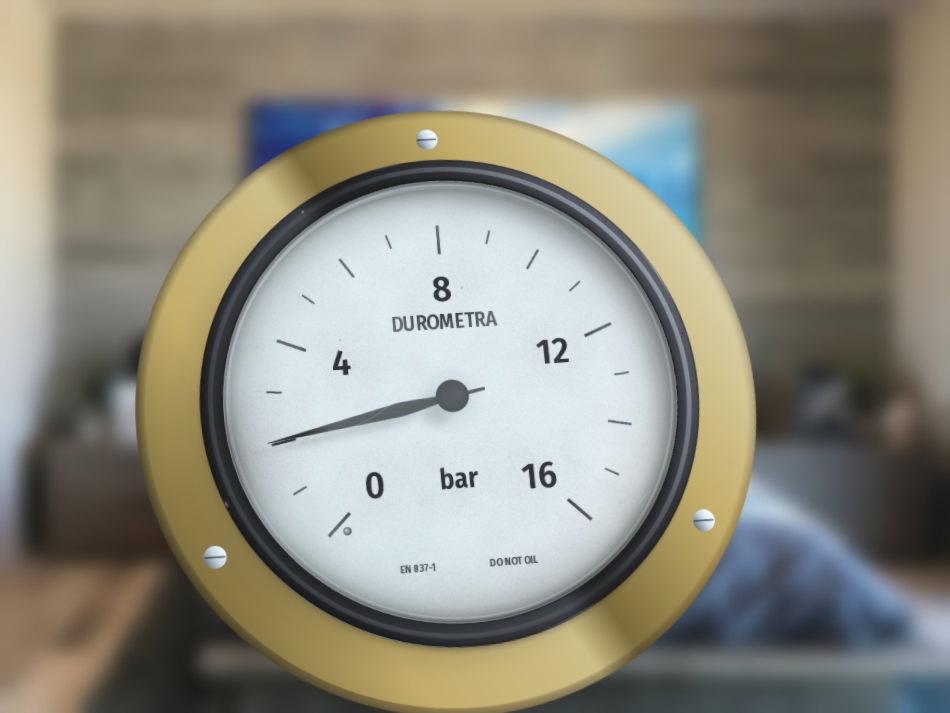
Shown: 2 bar
